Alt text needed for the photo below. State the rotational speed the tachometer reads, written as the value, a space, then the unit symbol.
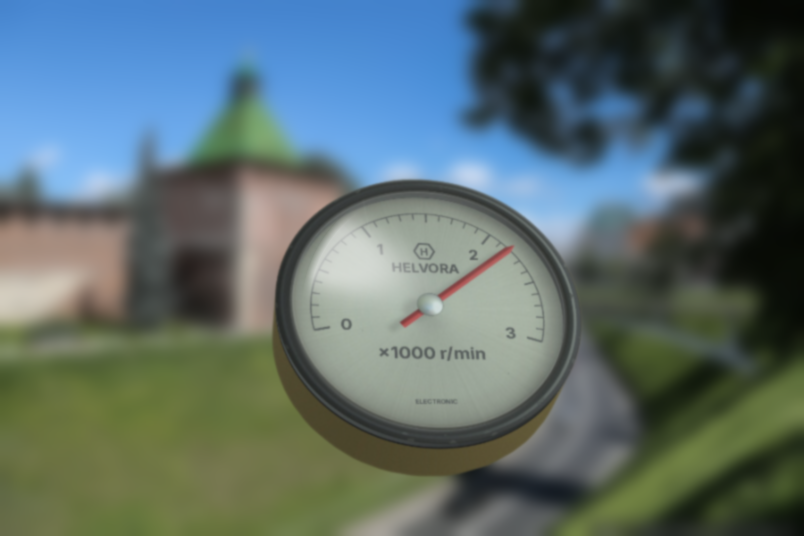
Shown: 2200 rpm
